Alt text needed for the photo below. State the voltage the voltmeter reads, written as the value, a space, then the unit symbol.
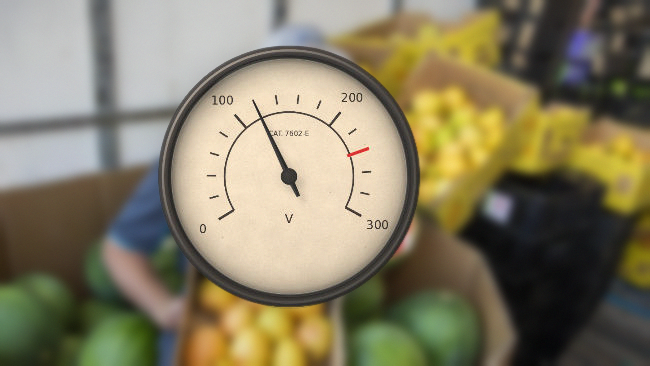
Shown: 120 V
